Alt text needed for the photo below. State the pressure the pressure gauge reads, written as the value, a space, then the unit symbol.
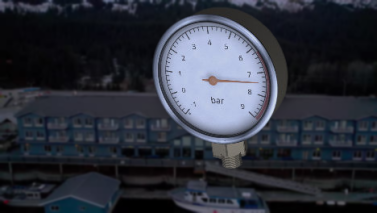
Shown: 7.4 bar
